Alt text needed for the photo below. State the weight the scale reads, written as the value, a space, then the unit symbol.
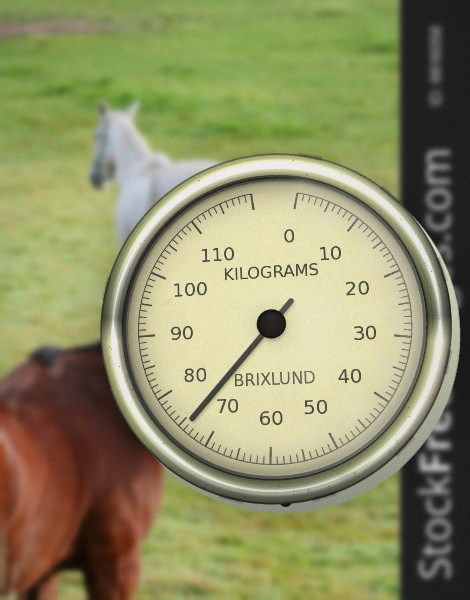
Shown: 74 kg
